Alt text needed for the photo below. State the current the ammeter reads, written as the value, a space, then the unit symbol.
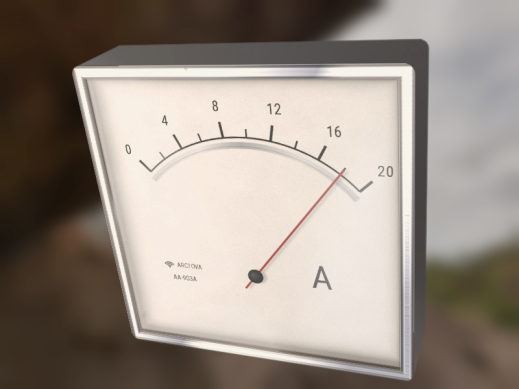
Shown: 18 A
